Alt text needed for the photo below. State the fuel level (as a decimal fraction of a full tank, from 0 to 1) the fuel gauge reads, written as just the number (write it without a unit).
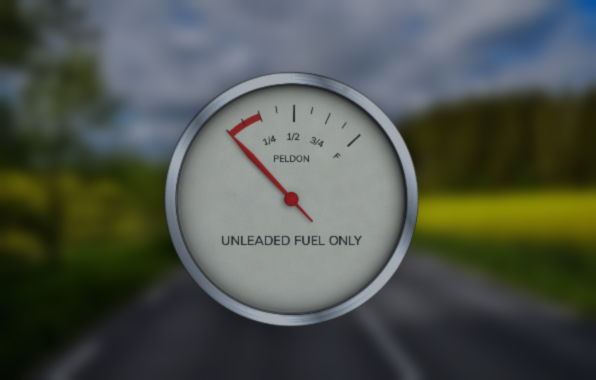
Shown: 0
